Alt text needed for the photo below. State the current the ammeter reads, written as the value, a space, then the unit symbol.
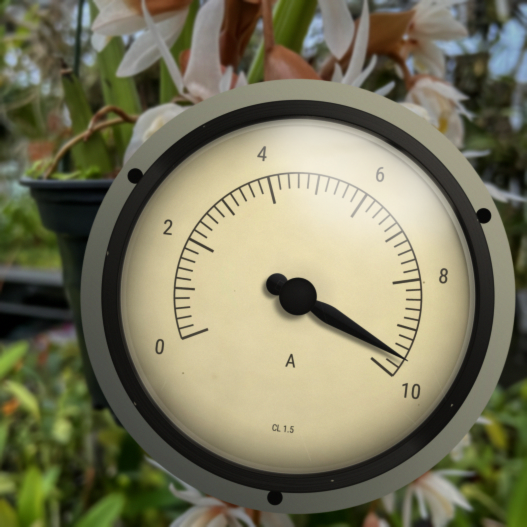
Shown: 9.6 A
